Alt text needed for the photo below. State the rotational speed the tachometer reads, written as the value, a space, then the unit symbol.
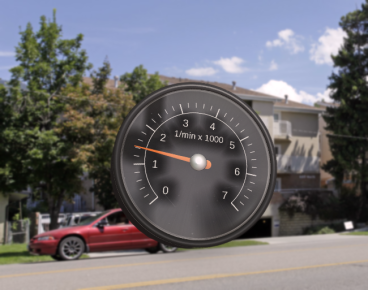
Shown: 1400 rpm
